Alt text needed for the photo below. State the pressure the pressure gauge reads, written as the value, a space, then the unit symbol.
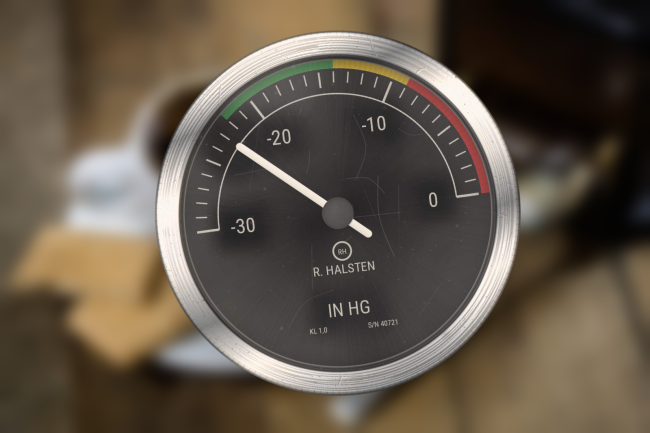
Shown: -23 inHg
